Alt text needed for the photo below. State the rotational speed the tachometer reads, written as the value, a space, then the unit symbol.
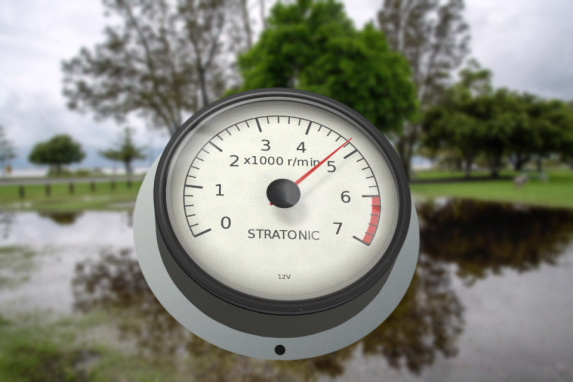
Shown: 4800 rpm
